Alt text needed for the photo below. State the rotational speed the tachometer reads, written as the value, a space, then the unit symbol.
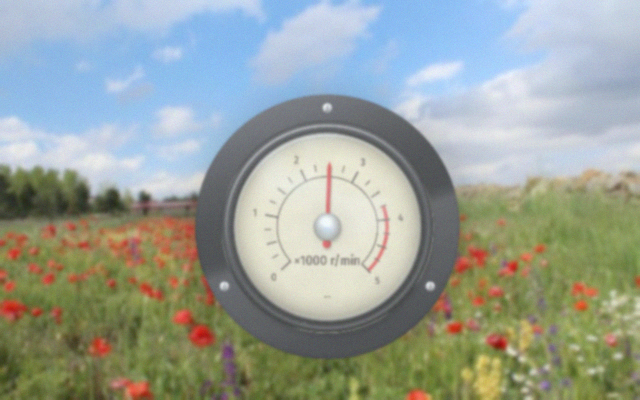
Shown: 2500 rpm
